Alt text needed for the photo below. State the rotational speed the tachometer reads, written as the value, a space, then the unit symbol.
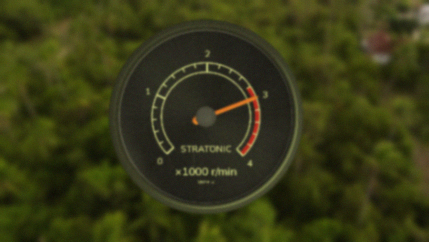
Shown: 3000 rpm
